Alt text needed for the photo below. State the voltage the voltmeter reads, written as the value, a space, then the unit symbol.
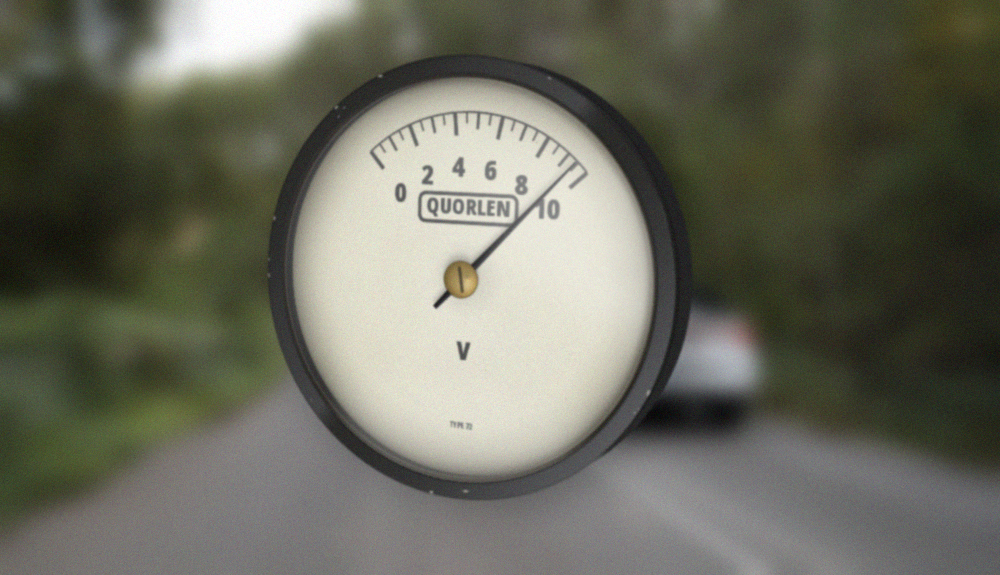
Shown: 9.5 V
